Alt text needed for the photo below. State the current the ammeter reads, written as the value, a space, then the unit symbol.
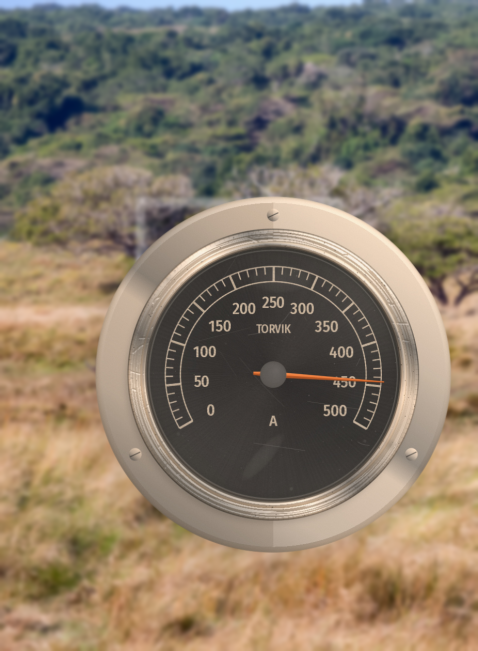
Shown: 445 A
